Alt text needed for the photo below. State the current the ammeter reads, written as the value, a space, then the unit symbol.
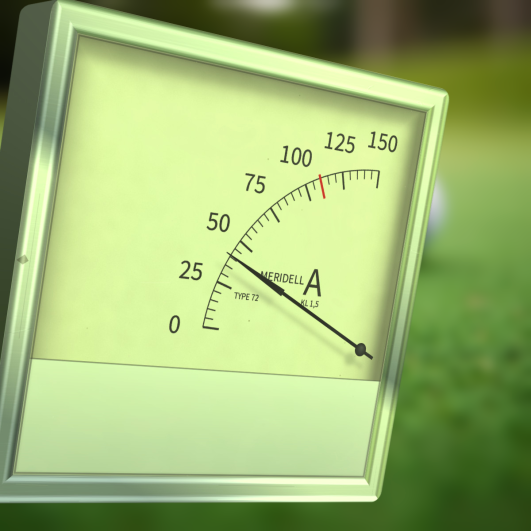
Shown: 40 A
